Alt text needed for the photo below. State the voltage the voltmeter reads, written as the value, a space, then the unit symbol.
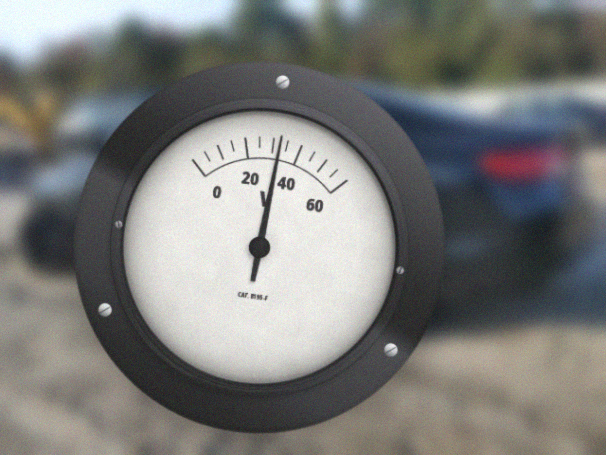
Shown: 32.5 V
